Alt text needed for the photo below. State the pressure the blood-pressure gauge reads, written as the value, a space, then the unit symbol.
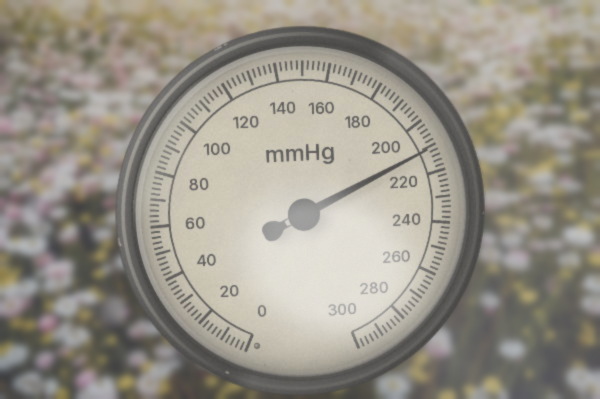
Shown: 210 mmHg
